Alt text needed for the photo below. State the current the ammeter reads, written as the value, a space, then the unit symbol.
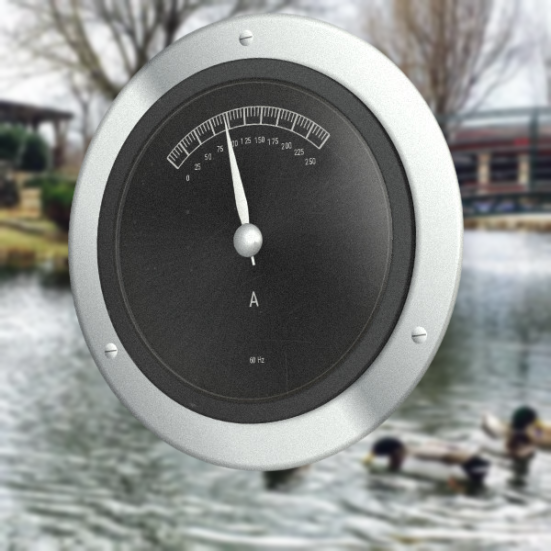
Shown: 100 A
